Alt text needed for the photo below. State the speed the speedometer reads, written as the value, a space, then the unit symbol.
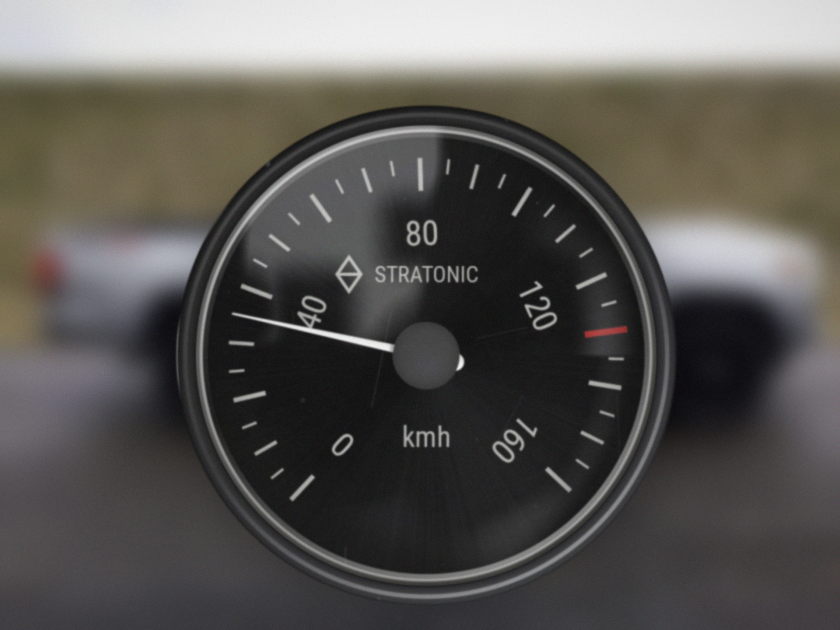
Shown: 35 km/h
